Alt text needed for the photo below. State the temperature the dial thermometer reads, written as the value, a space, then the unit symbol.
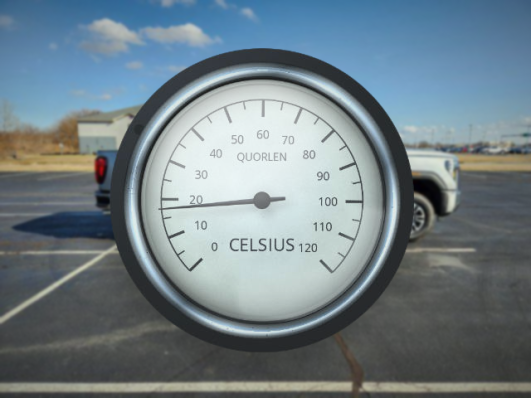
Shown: 17.5 °C
